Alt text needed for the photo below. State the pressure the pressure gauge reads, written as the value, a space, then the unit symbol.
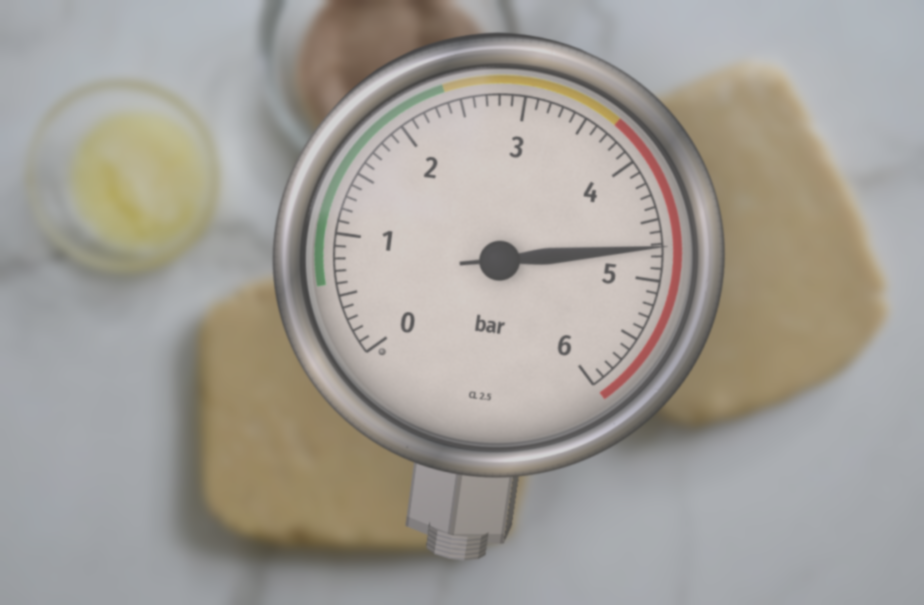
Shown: 4.7 bar
